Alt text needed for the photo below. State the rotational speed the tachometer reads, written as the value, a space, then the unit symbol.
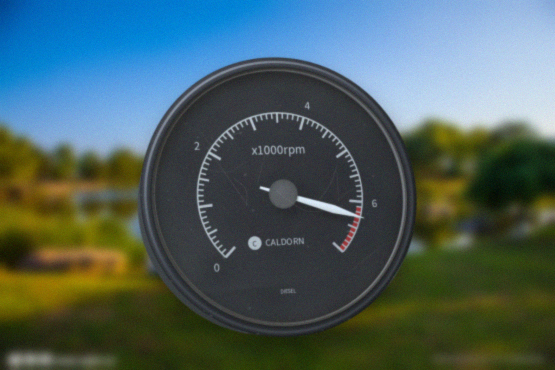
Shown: 6300 rpm
